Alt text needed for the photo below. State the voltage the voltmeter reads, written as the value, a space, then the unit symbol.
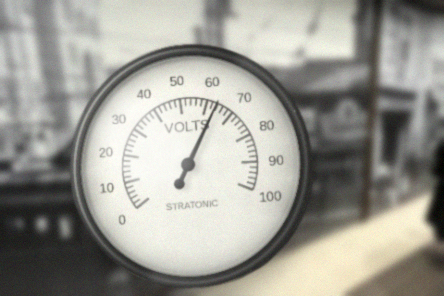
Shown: 64 V
